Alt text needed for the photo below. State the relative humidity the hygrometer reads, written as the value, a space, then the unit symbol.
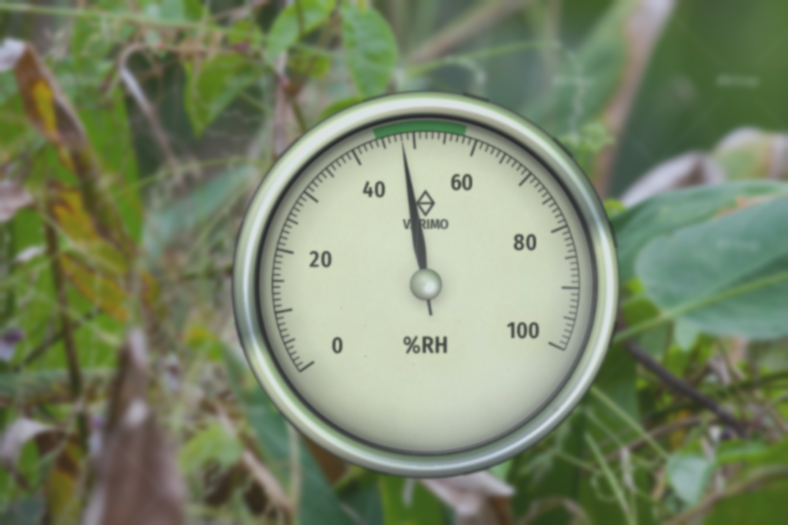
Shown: 48 %
